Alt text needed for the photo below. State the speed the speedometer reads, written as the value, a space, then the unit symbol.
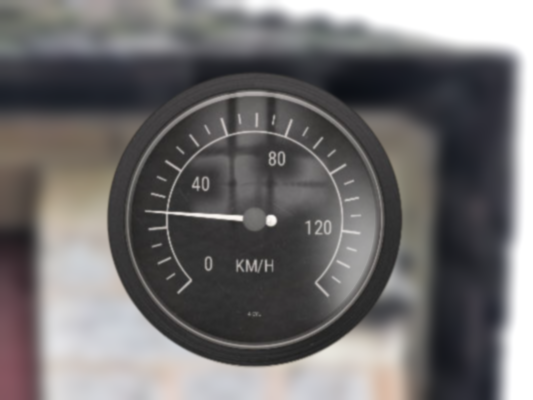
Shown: 25 km/h
